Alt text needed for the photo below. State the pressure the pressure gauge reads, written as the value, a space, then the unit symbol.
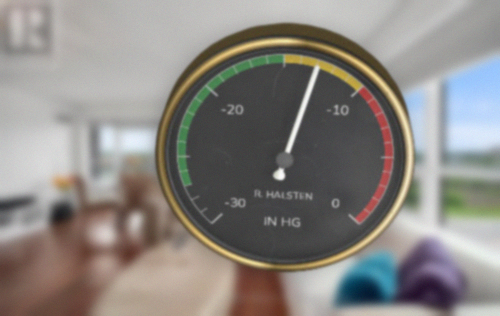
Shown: -13 inHg
